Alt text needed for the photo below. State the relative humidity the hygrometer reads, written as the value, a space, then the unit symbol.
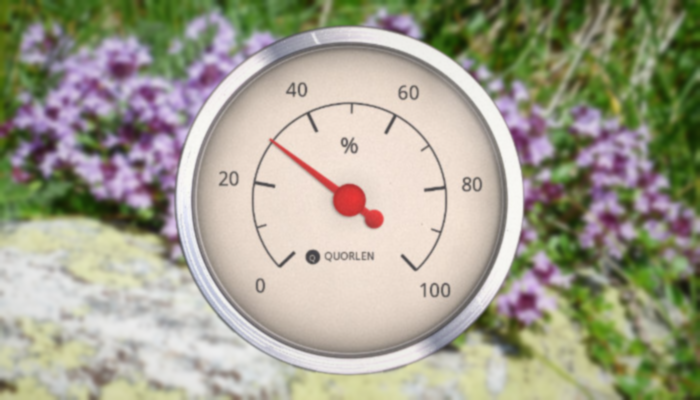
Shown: 30 %
